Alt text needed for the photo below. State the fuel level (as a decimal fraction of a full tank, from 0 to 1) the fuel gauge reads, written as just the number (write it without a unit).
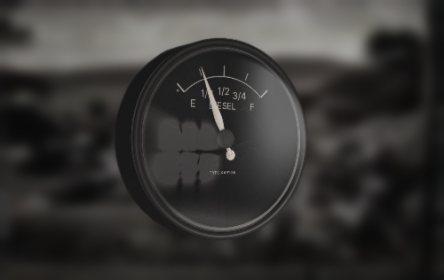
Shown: 0.25
